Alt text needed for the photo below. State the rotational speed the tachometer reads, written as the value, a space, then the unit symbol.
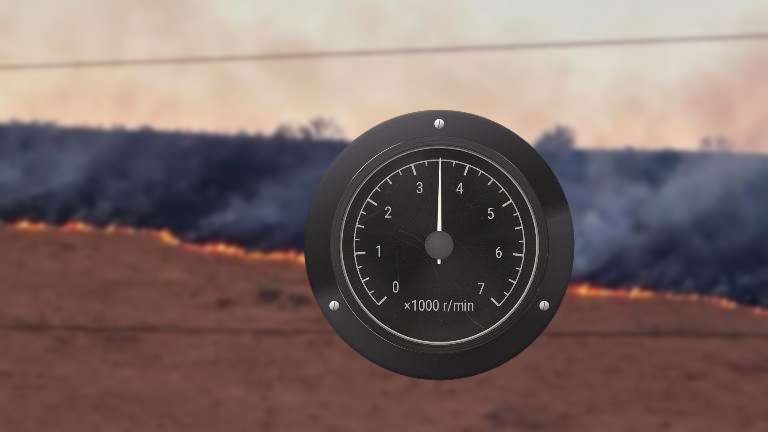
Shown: 3500 rpm
